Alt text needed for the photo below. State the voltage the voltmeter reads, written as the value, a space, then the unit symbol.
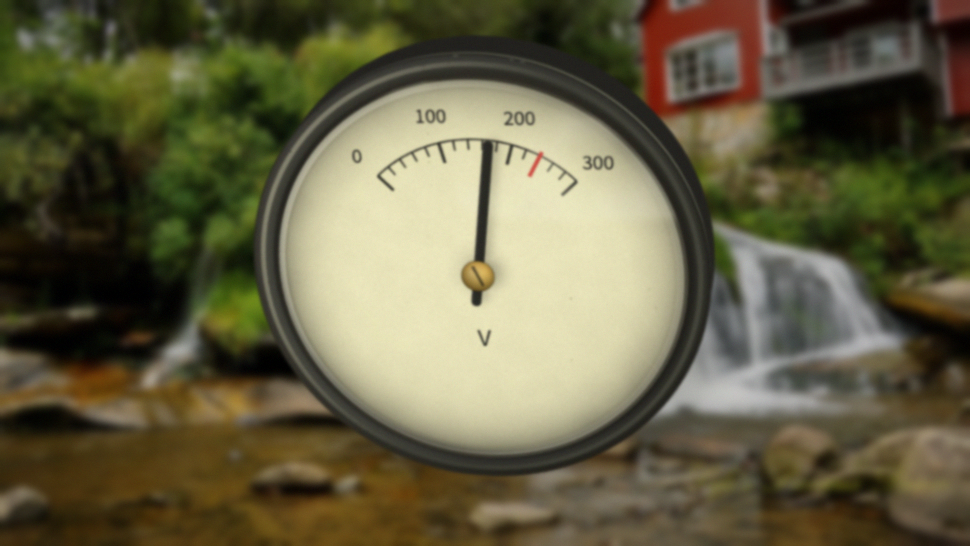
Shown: 170 V
